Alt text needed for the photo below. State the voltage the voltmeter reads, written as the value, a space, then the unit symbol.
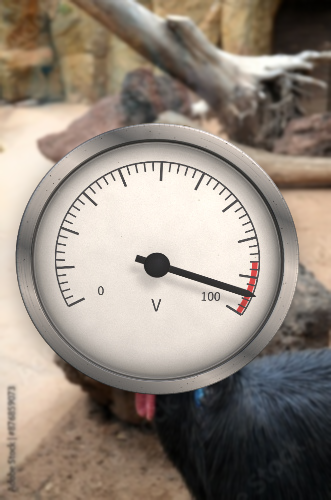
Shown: 94 V
